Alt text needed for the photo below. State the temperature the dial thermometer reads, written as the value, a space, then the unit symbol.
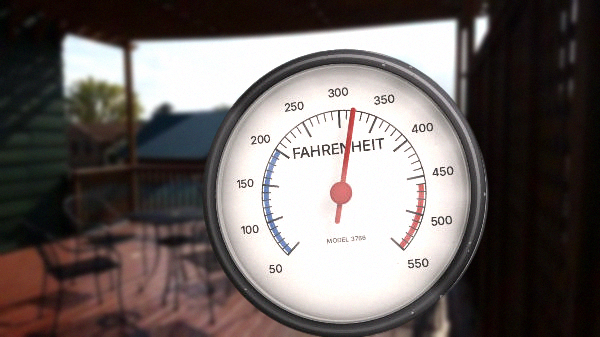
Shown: 320 °F
